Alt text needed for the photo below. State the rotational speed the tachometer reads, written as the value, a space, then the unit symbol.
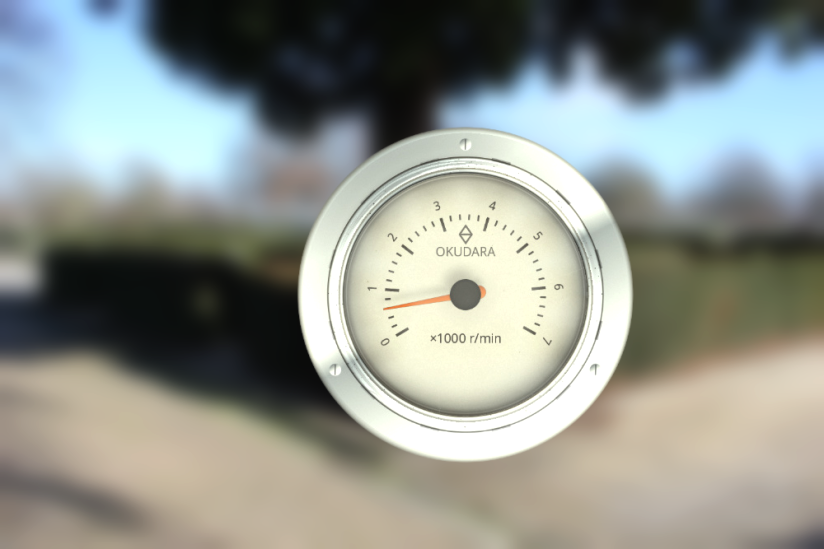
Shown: 600 rpm
